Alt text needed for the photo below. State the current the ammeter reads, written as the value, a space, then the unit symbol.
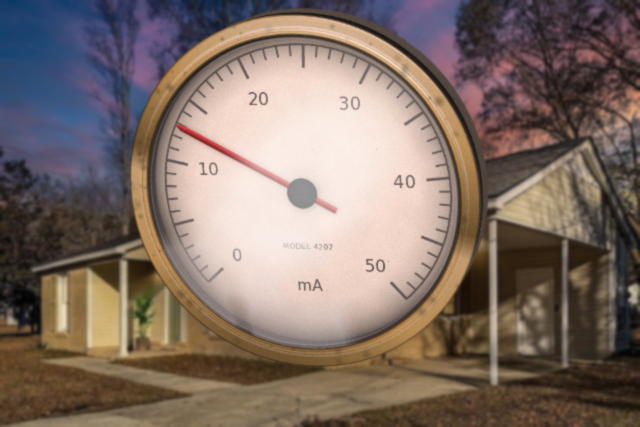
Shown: 13 mA
